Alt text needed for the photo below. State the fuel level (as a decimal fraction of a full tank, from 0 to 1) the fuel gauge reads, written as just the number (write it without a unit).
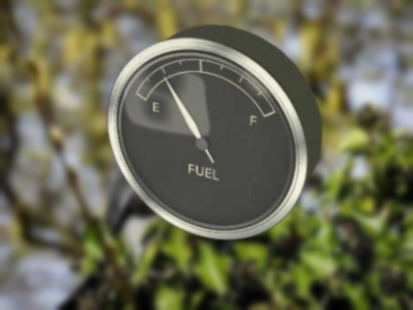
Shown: 0.25
